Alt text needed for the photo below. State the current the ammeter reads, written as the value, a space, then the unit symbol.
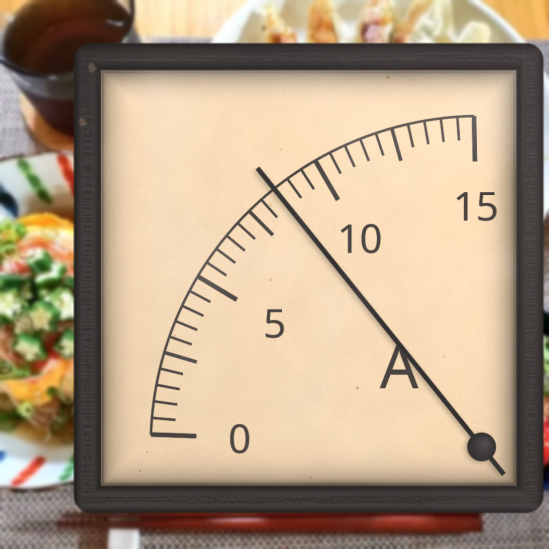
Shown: 8.5 A
